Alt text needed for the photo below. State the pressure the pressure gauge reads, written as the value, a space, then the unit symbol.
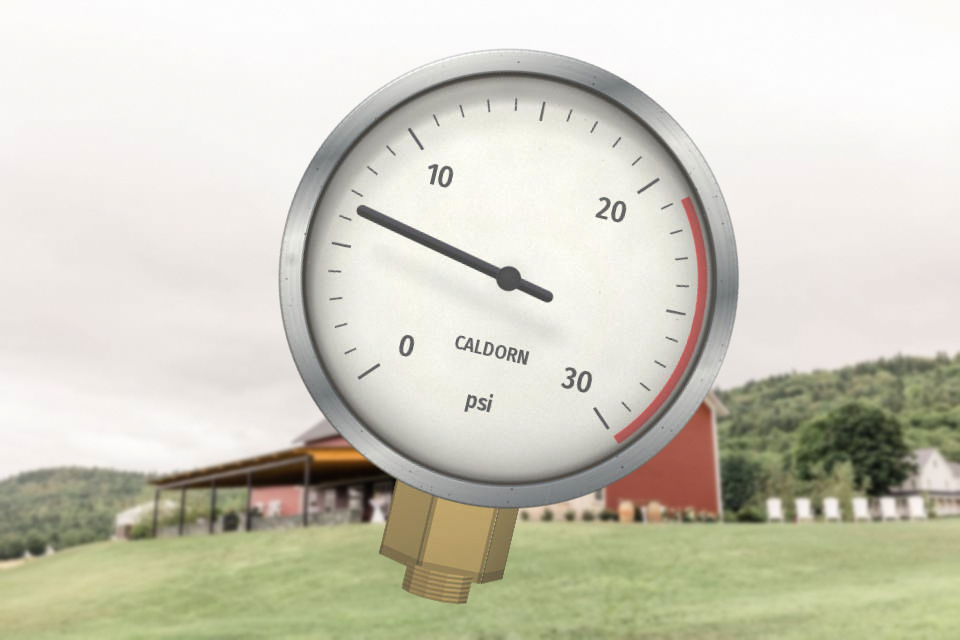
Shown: 6.5 psi
